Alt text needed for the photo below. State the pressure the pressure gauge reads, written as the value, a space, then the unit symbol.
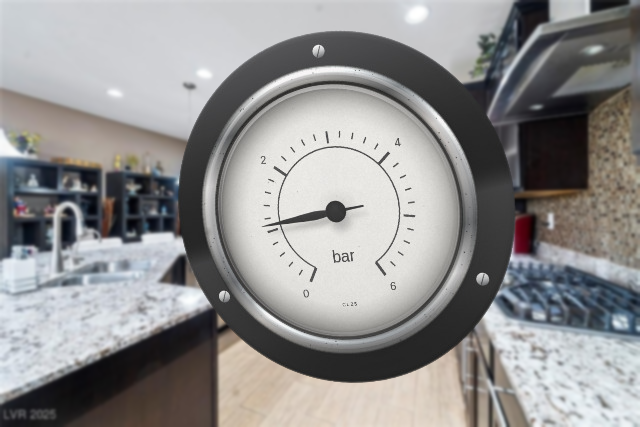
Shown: 1.1 bar
